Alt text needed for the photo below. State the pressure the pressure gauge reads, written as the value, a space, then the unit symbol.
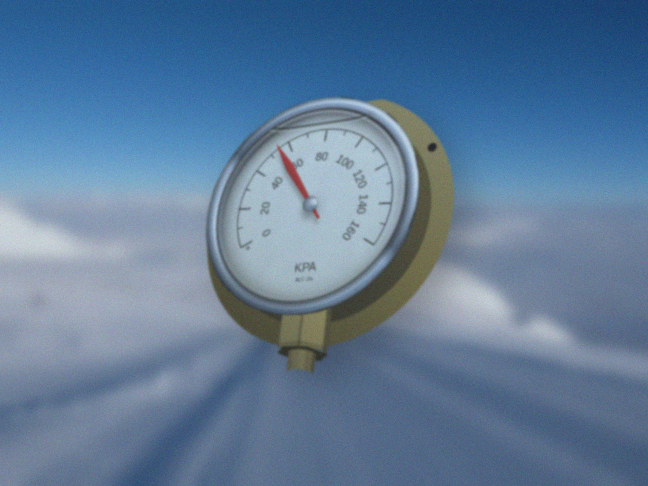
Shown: 55 kPa
